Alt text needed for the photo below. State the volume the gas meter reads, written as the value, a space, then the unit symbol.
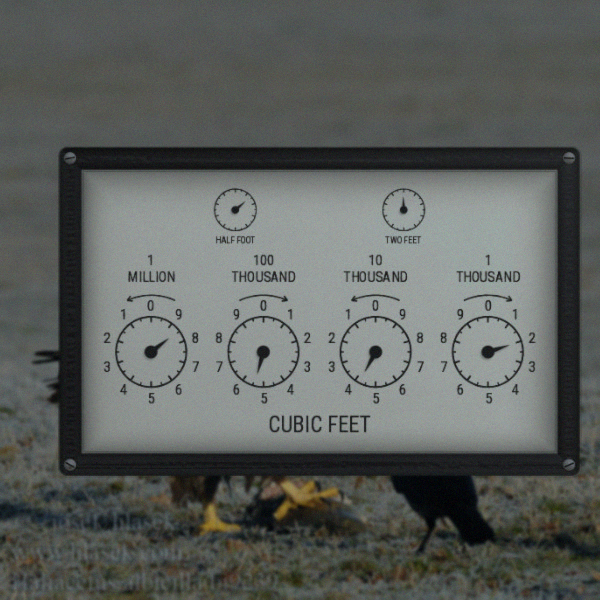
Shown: 854200 ft³
